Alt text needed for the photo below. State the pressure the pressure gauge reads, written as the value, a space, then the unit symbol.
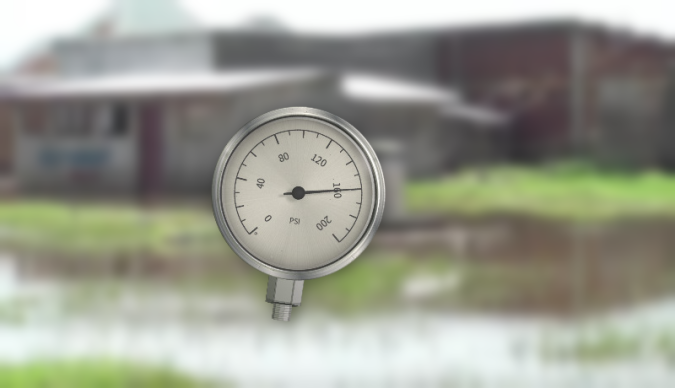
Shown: 160 psi
